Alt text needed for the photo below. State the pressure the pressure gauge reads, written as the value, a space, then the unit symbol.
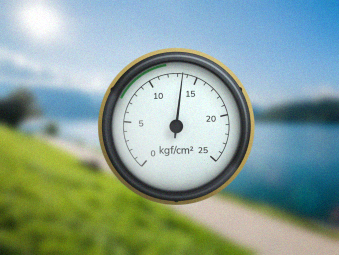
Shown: 13.5 kg/cm²
